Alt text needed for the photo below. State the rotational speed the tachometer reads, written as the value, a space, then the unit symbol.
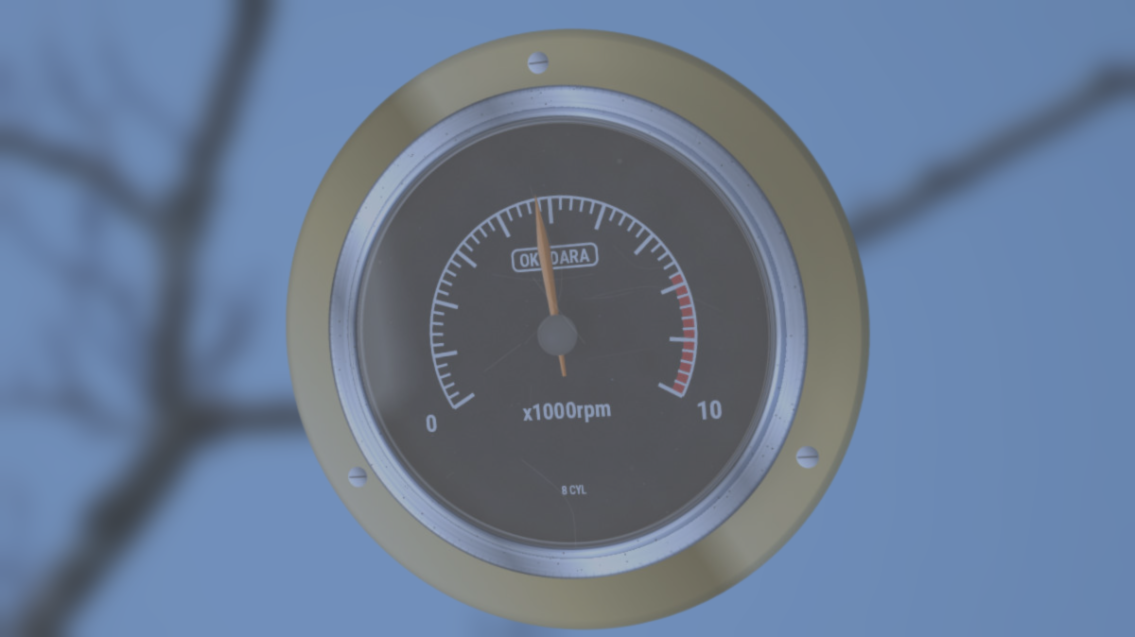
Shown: 4800 rpm
